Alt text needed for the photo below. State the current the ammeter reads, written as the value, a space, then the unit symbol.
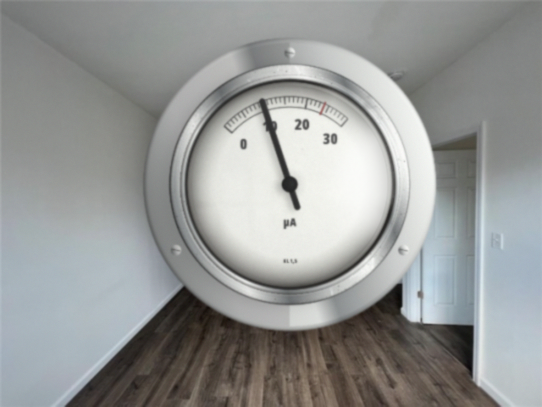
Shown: 10 µA
